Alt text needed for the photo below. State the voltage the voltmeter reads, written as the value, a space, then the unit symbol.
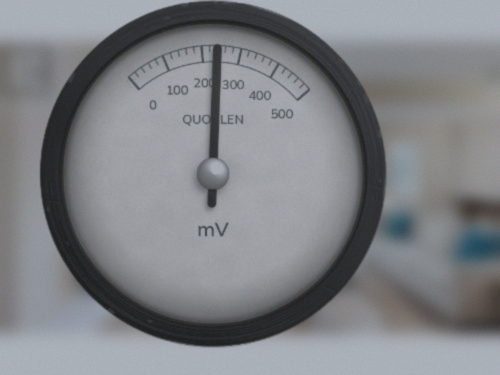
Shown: 240 mV
